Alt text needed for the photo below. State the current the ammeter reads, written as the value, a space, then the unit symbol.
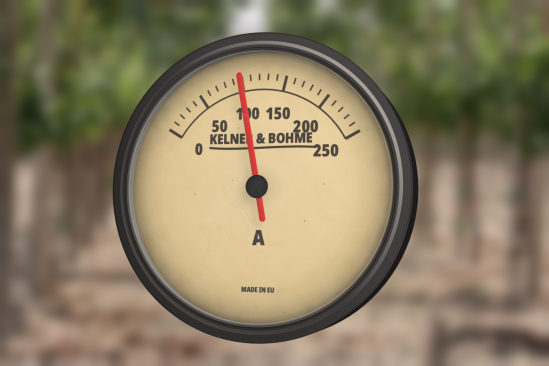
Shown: 100 A
